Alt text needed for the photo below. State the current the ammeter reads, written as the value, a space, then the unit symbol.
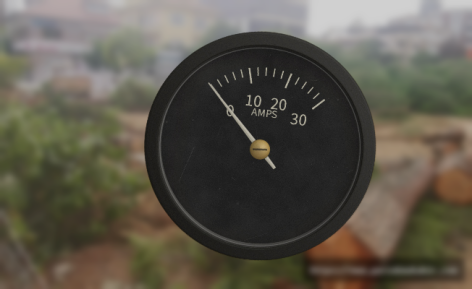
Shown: 0 A
